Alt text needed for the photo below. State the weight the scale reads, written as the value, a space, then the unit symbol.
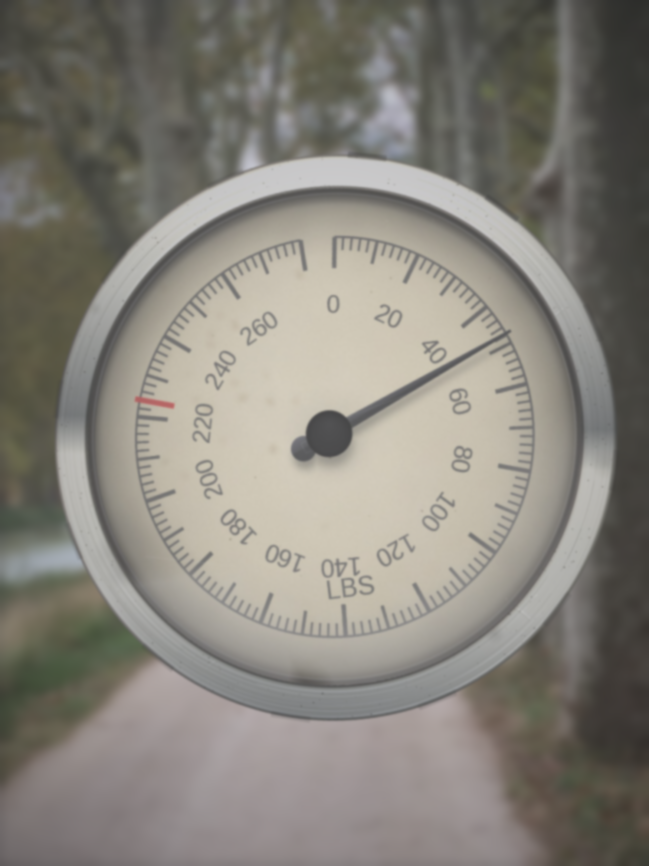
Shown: 48 lb
